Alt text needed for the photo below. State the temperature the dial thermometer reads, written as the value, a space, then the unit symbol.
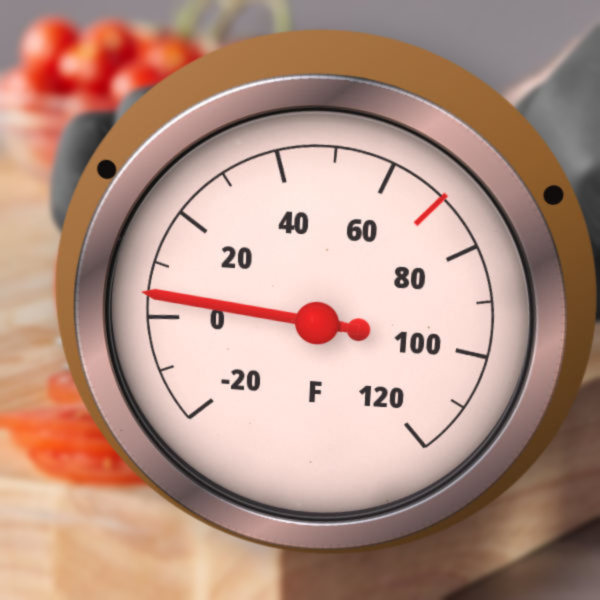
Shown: 5 °F
